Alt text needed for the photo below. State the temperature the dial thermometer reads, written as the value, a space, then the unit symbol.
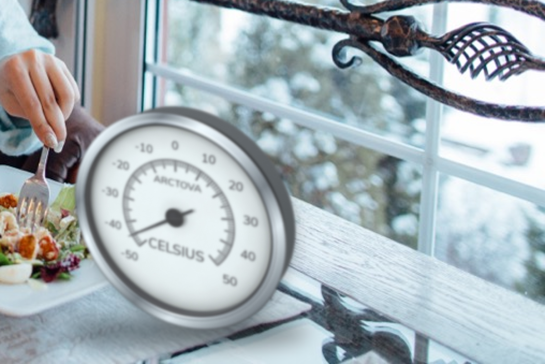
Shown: -45 °C
